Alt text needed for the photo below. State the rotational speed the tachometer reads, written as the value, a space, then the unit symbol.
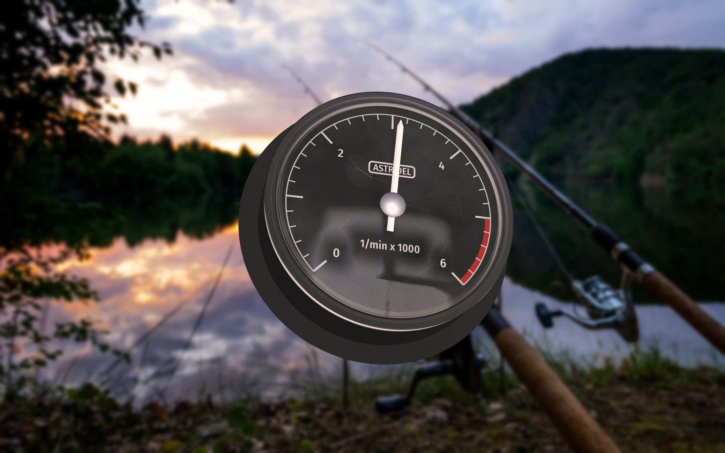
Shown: 3100 rpm
